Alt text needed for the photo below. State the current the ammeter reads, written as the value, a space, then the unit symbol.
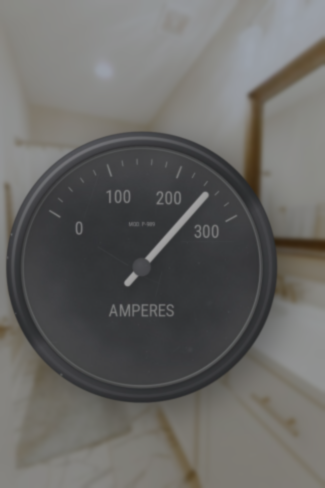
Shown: 250 A
